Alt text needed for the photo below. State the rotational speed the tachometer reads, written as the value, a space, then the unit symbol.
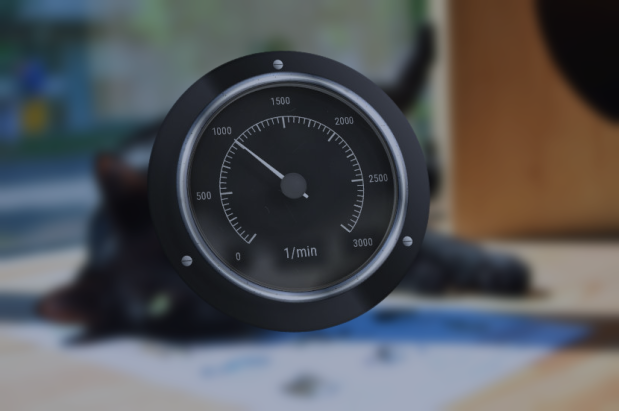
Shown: 1000 rpm
